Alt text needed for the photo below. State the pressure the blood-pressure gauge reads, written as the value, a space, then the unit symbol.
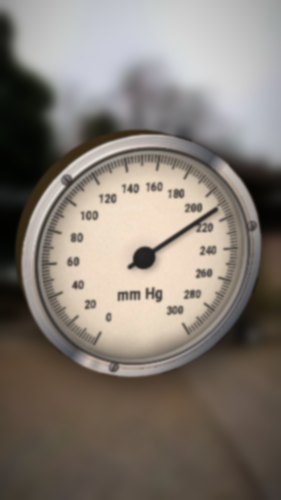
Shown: 210 mmHg
